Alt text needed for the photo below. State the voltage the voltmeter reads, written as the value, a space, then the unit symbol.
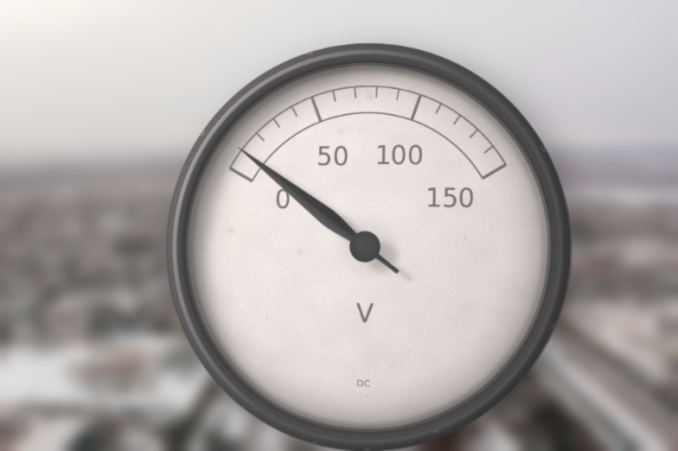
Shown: 10 V
